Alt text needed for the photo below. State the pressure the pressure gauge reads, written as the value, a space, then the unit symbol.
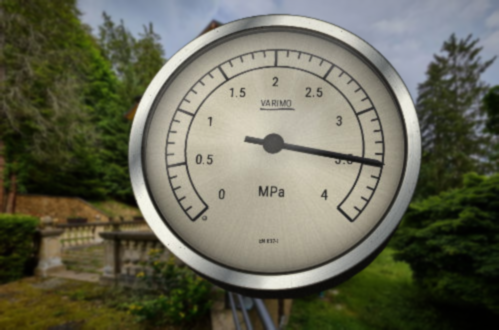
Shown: 3.5 MPa
